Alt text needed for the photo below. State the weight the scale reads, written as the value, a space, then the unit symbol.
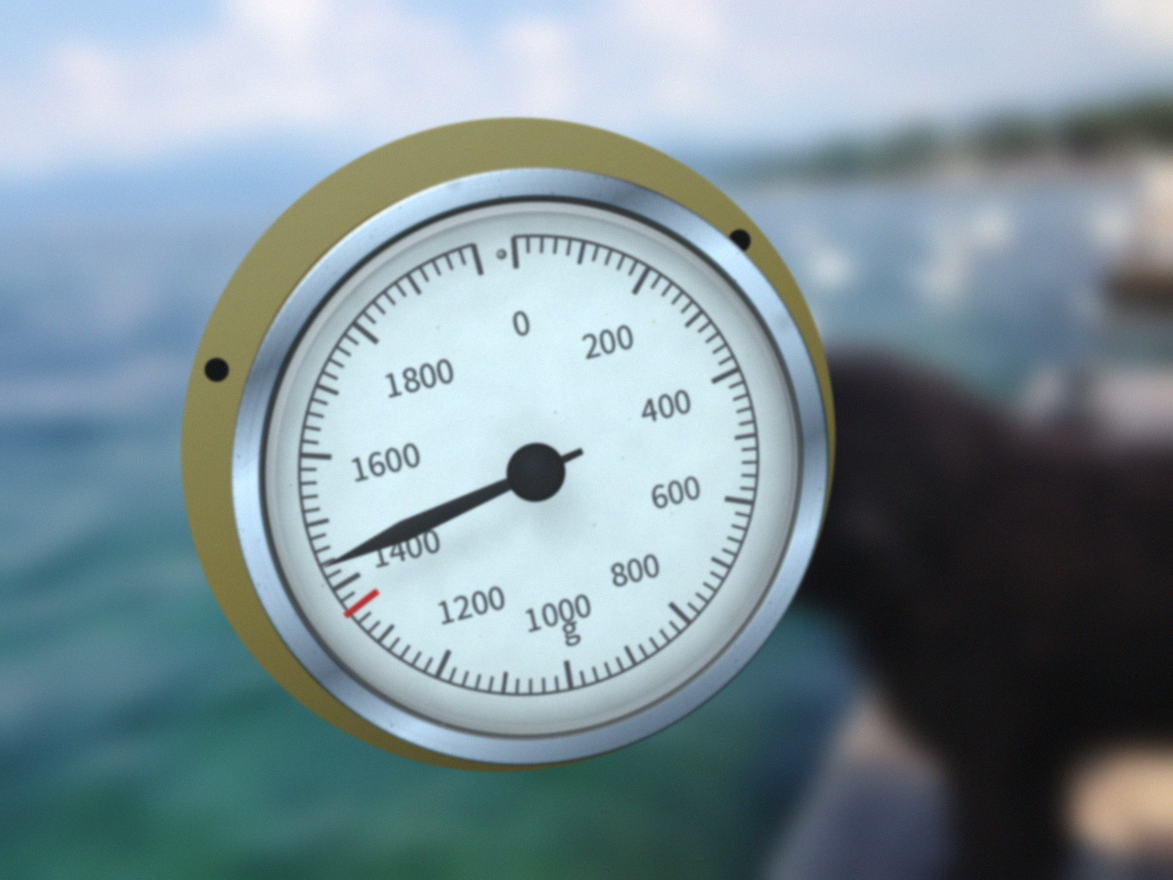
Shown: 1440 g
